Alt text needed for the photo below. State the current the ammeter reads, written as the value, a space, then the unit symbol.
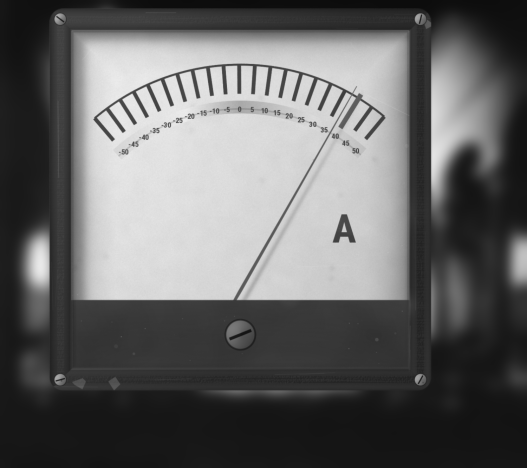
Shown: 37.5 A
